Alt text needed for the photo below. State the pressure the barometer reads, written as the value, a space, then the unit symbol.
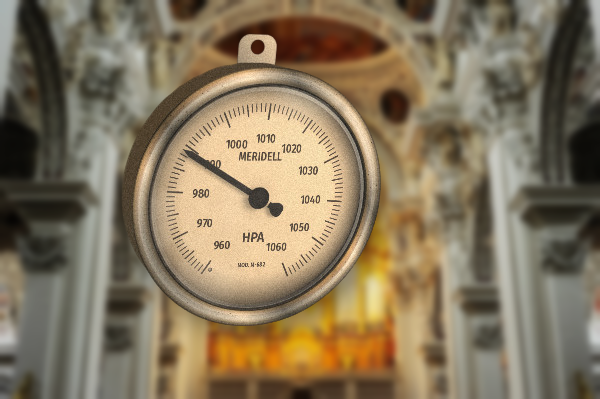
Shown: 989 hPa
